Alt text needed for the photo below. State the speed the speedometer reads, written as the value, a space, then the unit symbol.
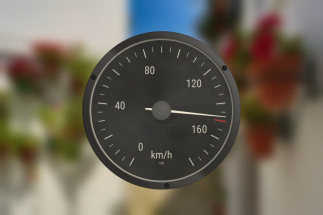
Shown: 147.5 km/h
